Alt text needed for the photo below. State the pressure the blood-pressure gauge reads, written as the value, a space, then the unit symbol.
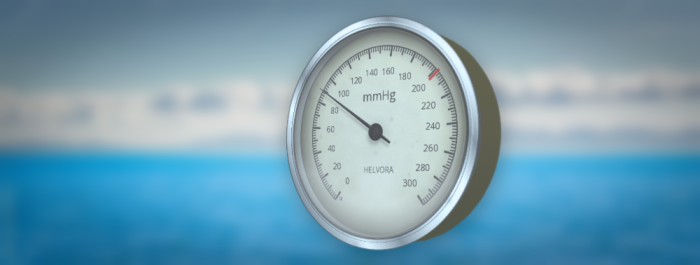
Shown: 90 mmHg
